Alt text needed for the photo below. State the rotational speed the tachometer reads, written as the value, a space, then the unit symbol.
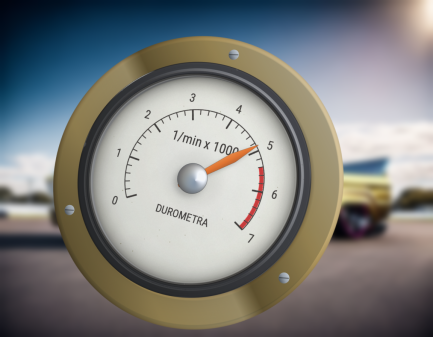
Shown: 4900 rpm
